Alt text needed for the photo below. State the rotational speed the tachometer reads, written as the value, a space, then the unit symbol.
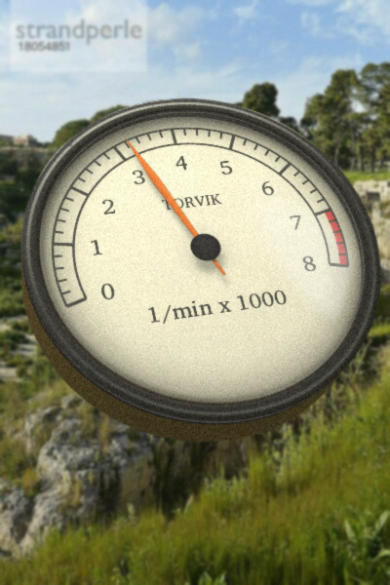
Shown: 3200 rpm
